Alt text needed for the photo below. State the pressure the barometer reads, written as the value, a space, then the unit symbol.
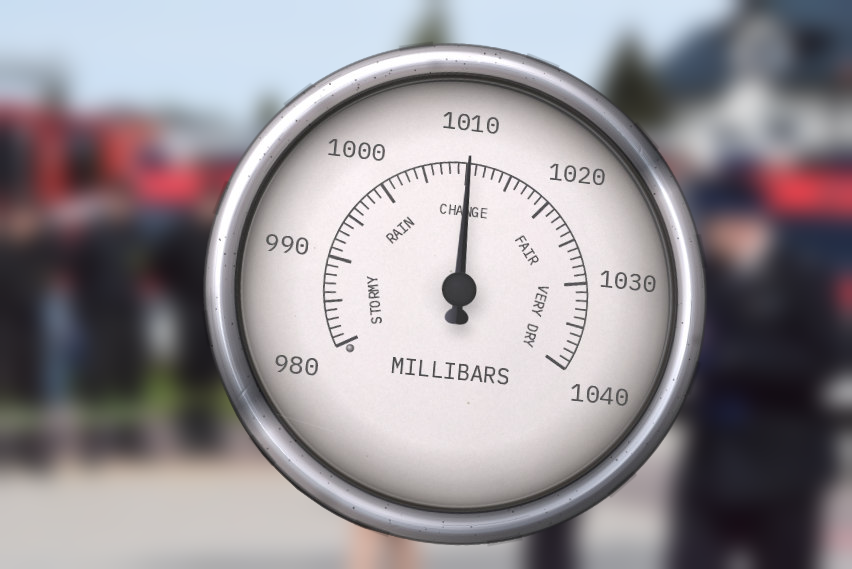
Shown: 1010 mbar
